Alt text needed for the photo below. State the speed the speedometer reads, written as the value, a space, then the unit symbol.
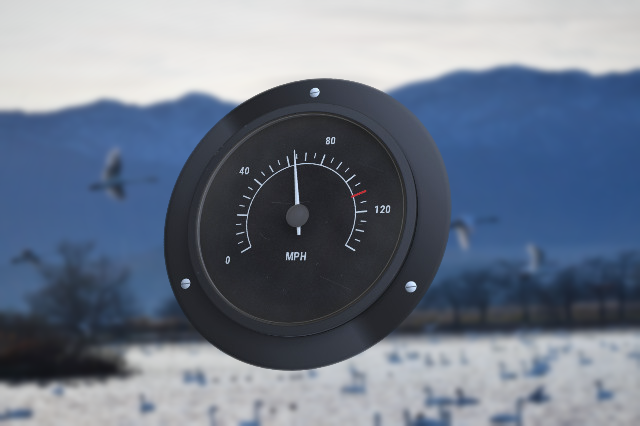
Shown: 65 mph
